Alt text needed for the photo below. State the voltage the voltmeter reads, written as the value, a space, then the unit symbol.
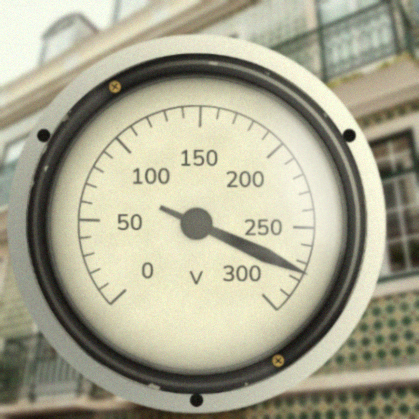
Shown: 275 V
